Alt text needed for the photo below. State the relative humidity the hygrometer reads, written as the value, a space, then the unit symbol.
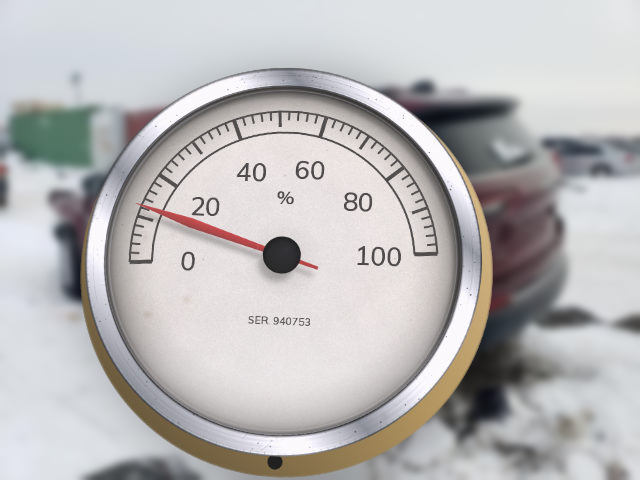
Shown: 12 %
